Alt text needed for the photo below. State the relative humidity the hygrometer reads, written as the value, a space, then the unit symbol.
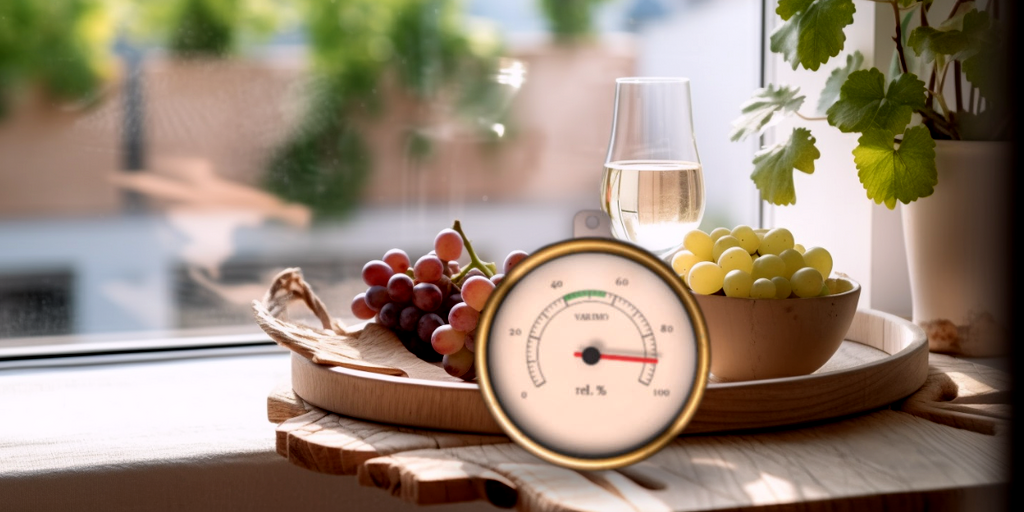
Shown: 90 %
